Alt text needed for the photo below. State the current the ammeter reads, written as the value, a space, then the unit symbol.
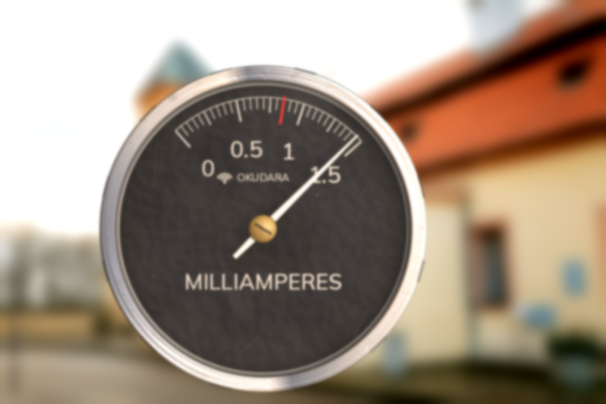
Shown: 1.45 mA
